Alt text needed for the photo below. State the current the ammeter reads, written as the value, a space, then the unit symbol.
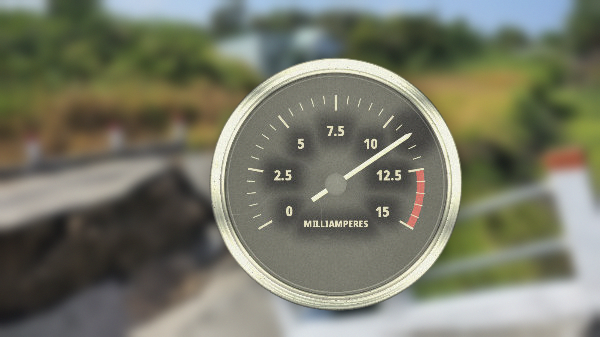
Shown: 11 mA
